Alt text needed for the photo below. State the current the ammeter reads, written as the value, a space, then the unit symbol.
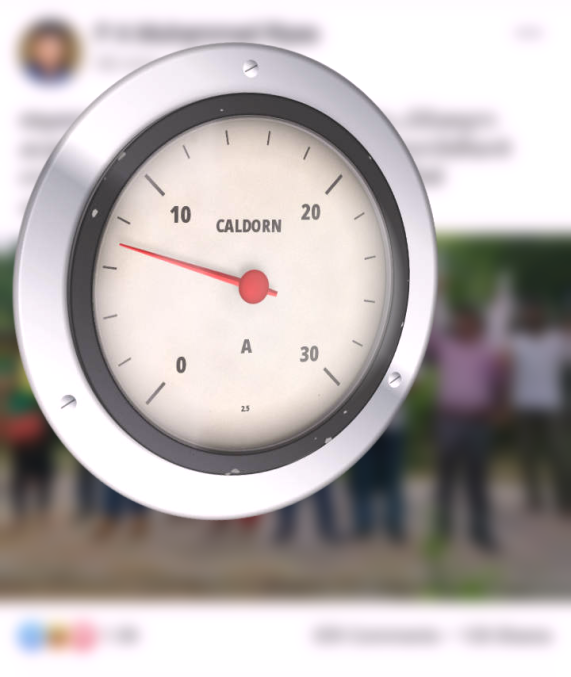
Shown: 7 A
